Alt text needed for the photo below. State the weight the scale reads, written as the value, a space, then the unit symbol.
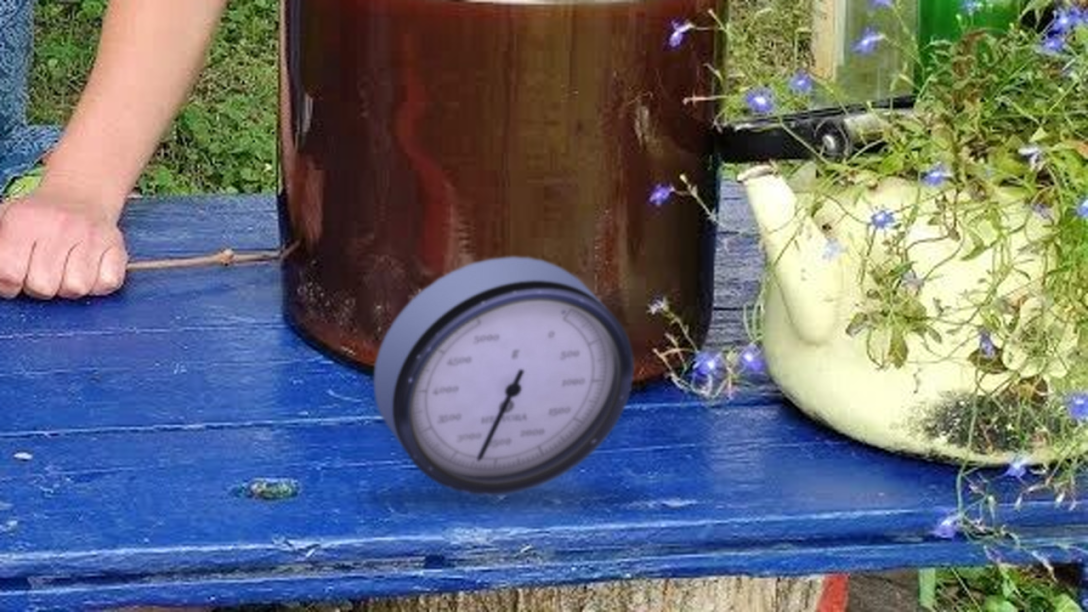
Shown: 2750 g
